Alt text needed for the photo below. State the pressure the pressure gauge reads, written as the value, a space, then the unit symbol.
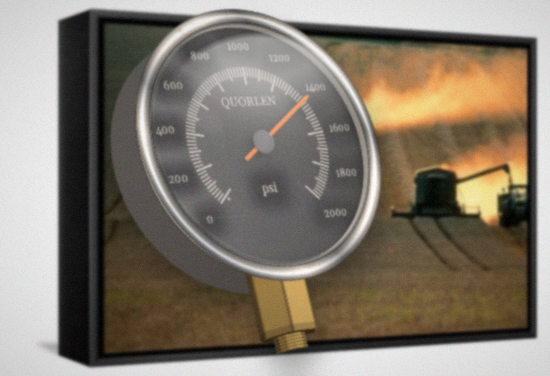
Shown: 1400 psi
